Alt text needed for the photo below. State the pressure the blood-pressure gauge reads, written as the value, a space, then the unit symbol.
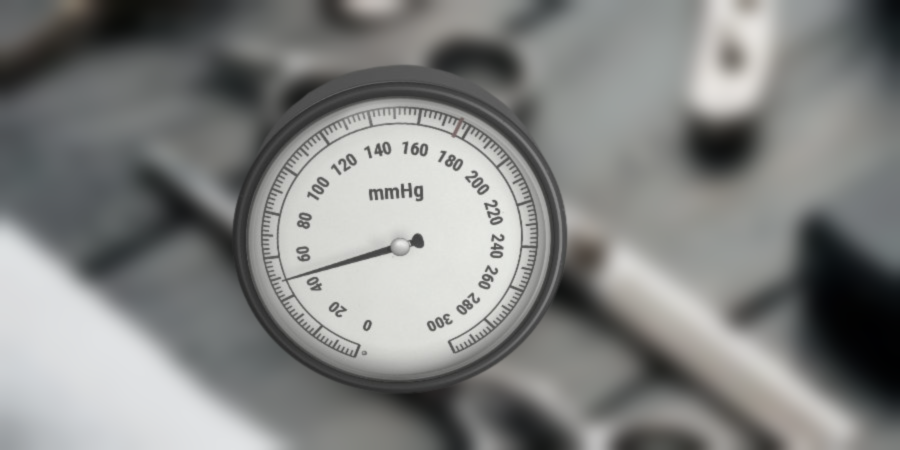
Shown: 50 mmHg
